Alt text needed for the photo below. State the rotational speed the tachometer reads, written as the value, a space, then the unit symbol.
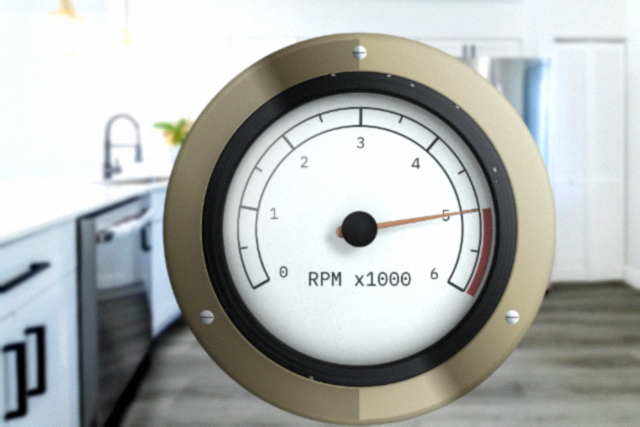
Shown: 5000 rpm
